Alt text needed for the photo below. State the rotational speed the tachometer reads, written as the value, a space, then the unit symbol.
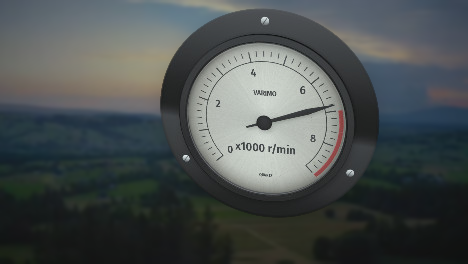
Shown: 6800 rpm
